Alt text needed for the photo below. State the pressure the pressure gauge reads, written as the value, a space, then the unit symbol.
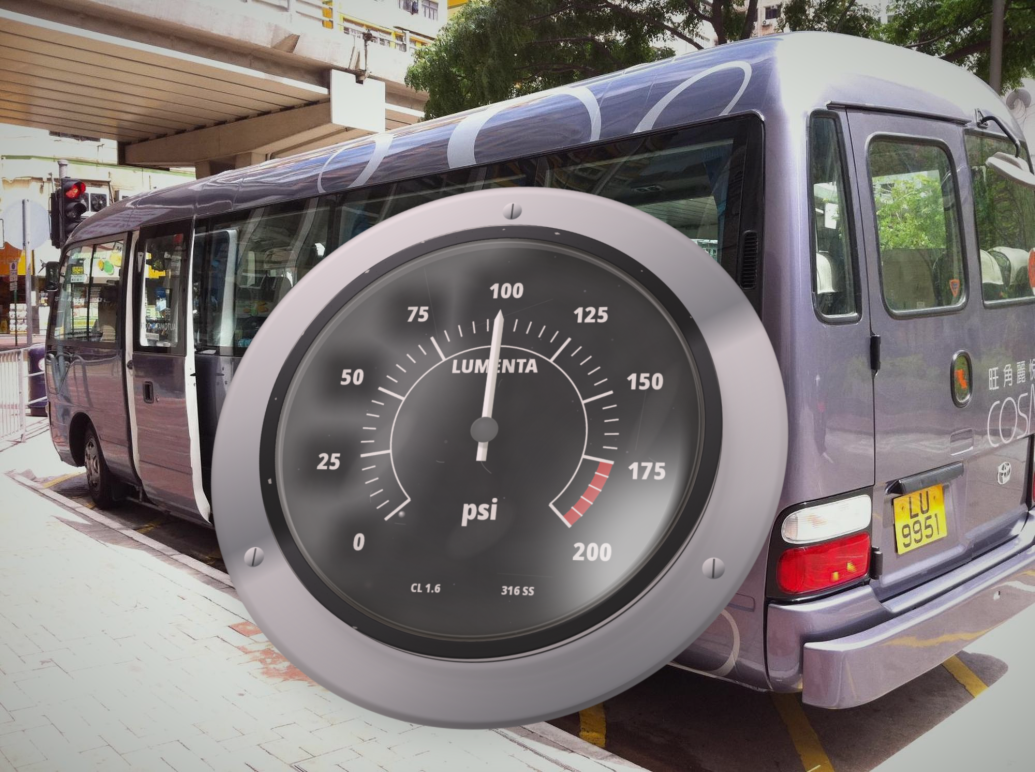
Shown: 100 psi
